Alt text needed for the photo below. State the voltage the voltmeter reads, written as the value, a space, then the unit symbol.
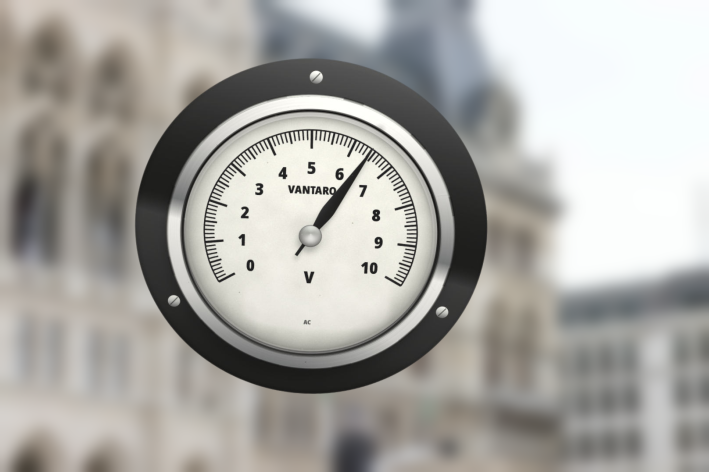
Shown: 6.4 V
